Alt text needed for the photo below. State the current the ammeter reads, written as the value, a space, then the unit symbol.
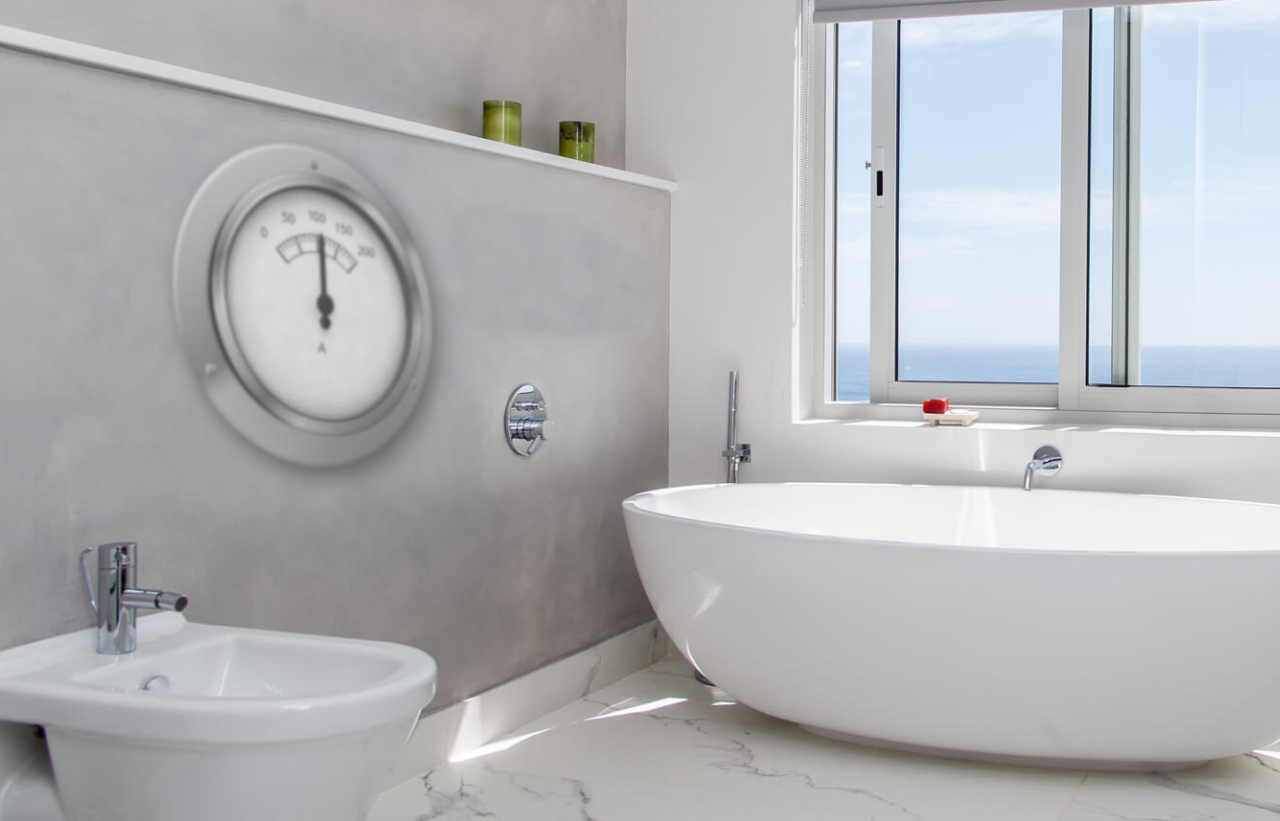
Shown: 100 A
